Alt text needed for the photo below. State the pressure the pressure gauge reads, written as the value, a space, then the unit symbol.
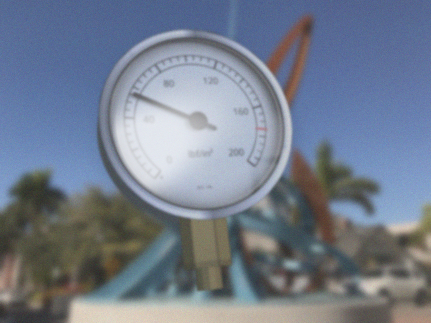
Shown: 55 psi
